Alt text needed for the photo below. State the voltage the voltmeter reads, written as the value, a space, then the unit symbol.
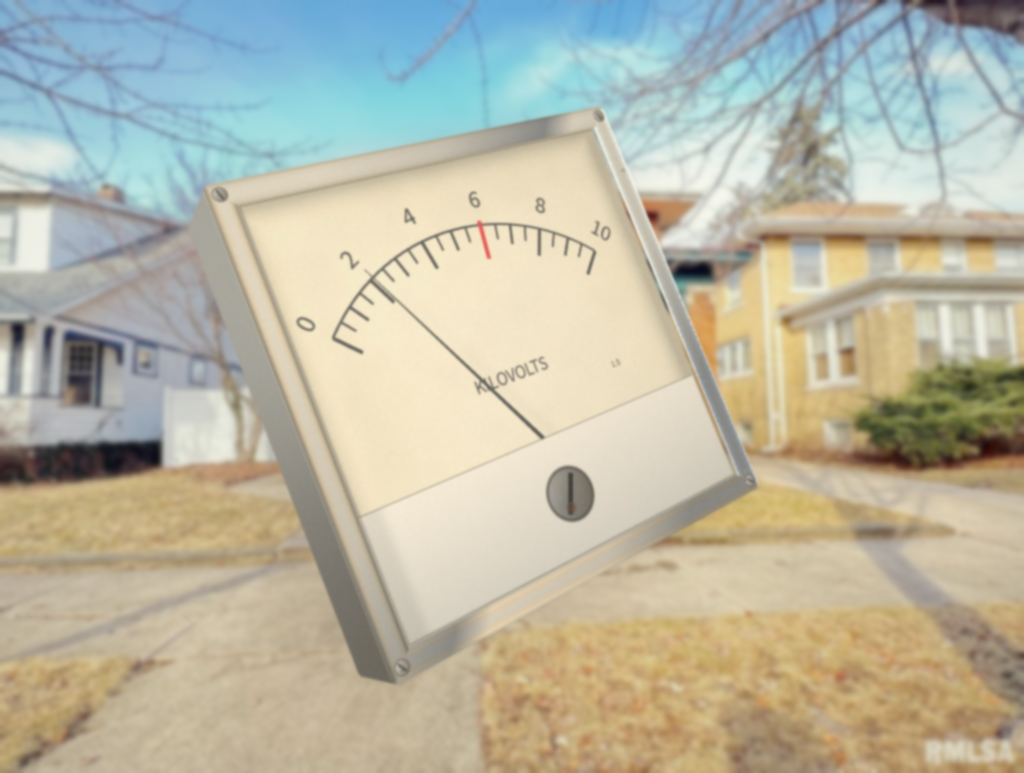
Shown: 2 kV
